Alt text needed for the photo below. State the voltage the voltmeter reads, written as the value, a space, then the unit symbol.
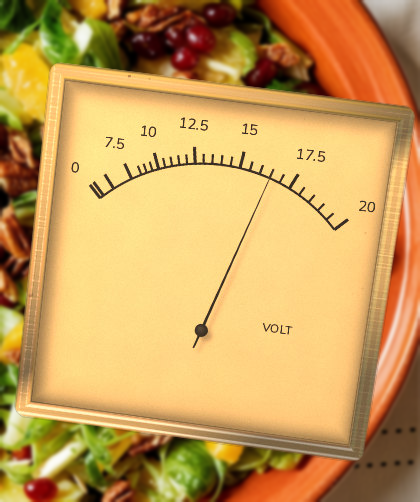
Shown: 16.5 V
